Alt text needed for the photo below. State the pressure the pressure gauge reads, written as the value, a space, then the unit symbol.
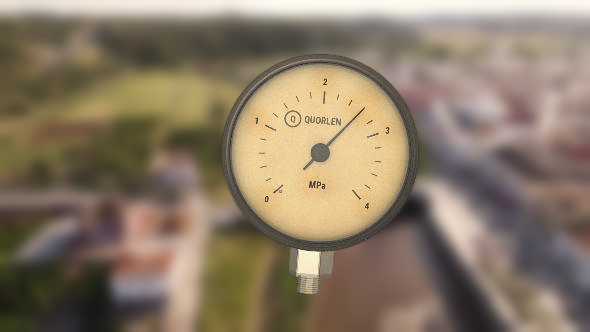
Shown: 2.6 MPa
